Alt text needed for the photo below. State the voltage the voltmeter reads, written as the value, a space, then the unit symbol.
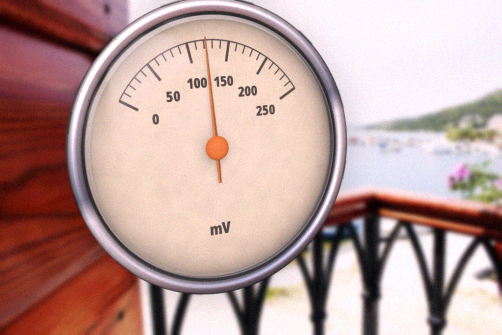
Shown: 120 mV
